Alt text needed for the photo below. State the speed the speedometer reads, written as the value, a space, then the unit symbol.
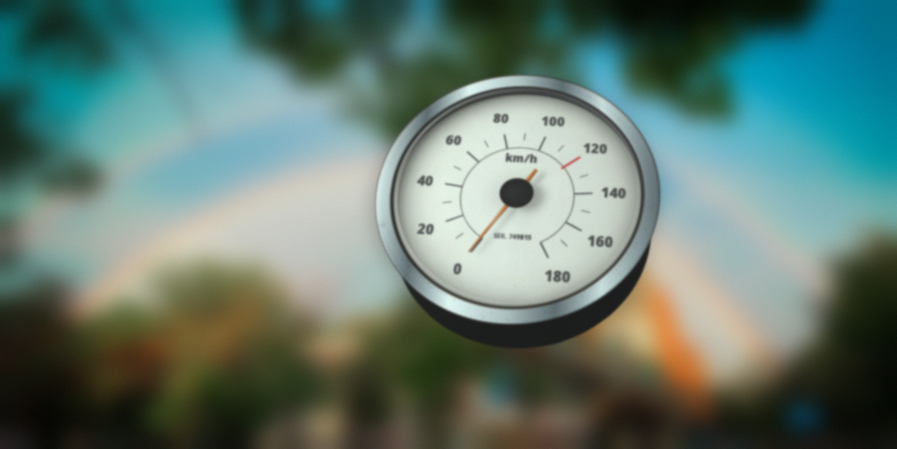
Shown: 0 km/h
